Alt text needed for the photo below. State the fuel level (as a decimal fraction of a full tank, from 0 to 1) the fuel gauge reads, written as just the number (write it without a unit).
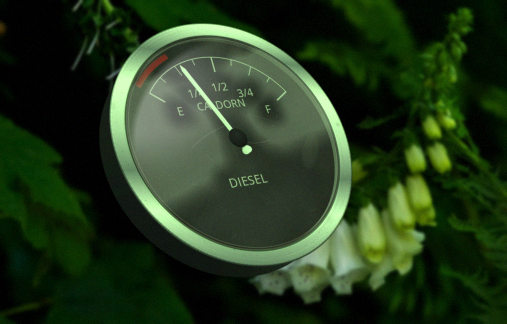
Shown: 0.25
